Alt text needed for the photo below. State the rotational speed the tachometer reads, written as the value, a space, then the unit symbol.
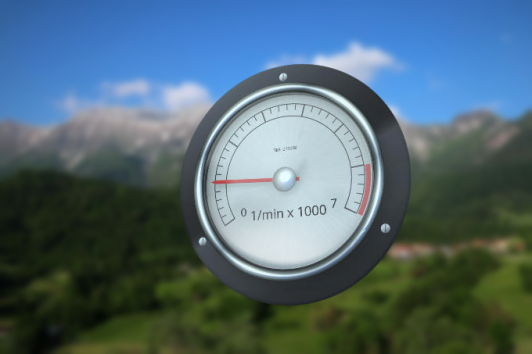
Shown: 1000 rpm
